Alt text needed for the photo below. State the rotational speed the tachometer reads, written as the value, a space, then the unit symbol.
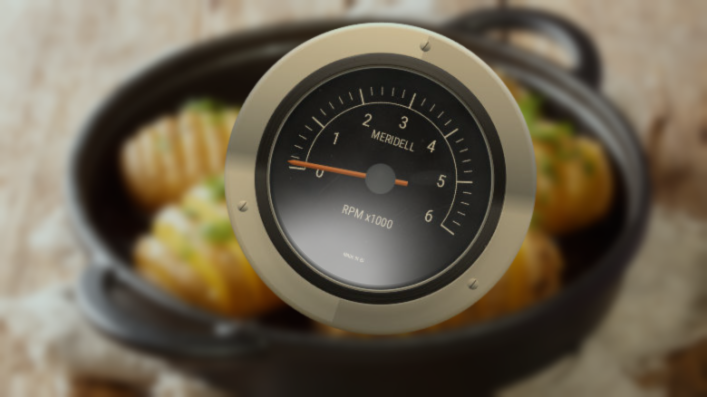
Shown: 100 rpm
